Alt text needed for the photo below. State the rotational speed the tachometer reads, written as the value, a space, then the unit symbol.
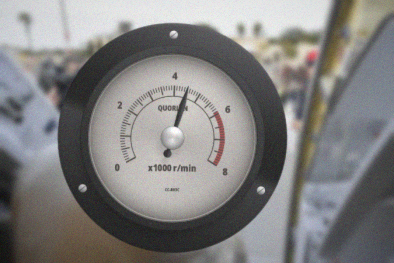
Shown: 4500 rpm
